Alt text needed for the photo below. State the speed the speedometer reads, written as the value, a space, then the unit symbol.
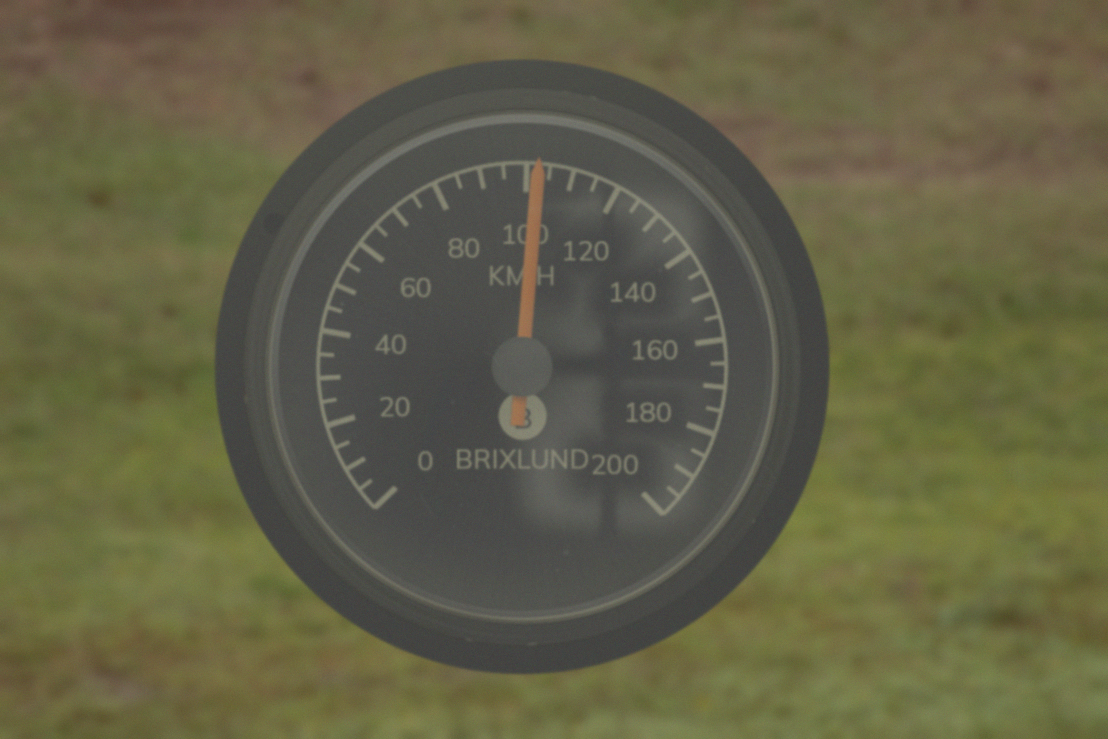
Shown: 102.5 km/h
